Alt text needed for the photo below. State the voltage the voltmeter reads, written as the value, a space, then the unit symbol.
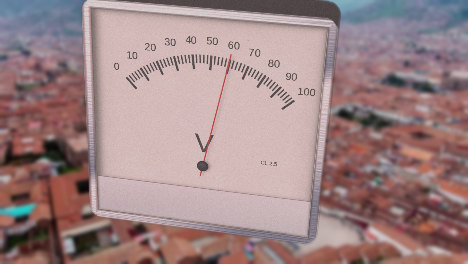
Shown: 60 V
